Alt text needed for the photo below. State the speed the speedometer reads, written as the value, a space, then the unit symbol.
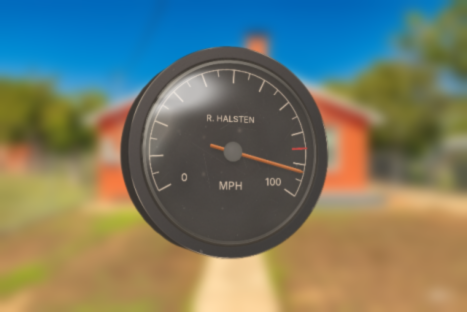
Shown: 92.5 mph
